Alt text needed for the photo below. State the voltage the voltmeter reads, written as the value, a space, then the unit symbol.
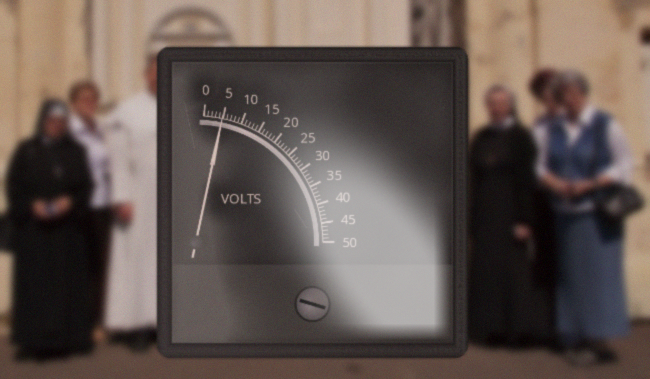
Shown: 5 V
